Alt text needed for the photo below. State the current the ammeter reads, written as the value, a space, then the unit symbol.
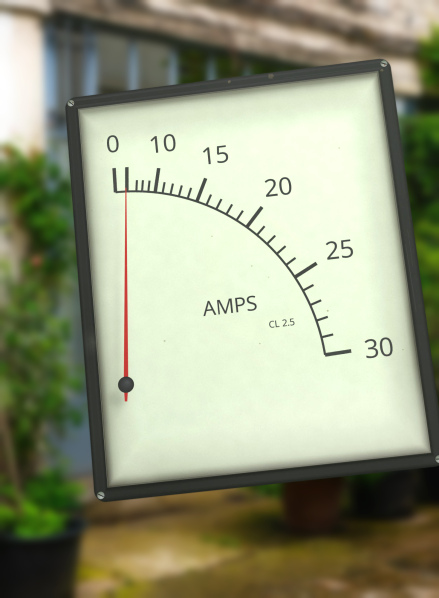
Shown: 5 A
